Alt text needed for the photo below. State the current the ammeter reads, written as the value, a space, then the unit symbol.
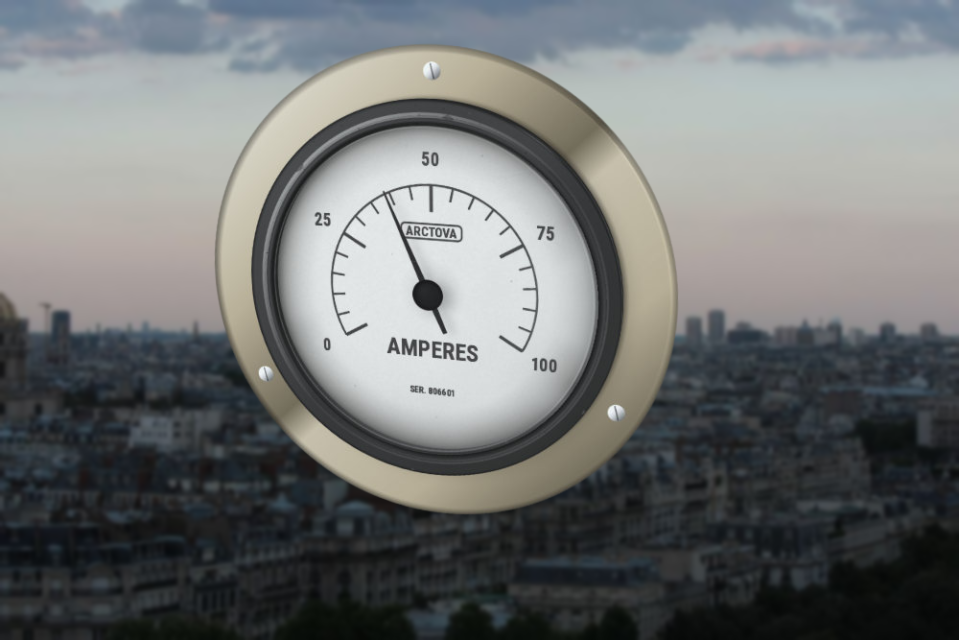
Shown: 40 A
